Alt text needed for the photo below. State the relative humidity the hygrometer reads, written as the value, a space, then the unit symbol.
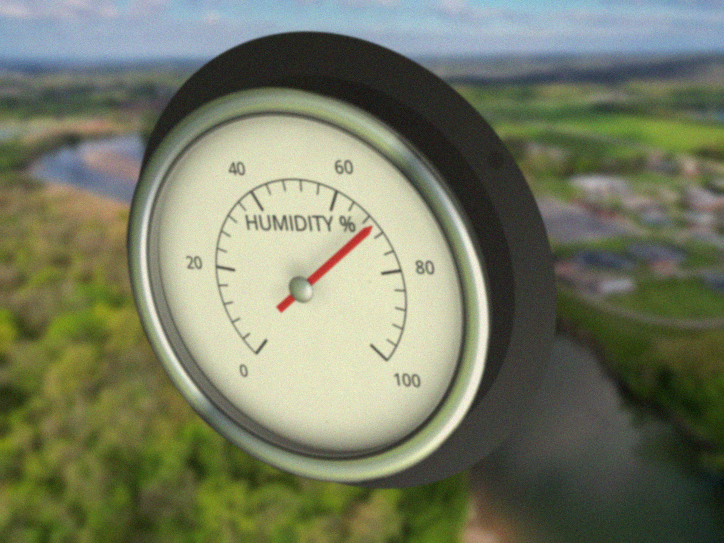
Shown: 70 %
